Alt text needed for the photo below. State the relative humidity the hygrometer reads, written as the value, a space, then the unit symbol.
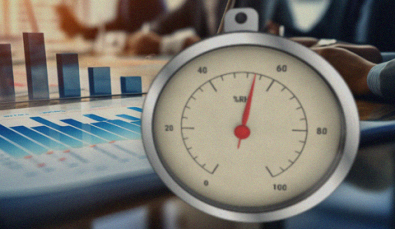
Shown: 54 %
